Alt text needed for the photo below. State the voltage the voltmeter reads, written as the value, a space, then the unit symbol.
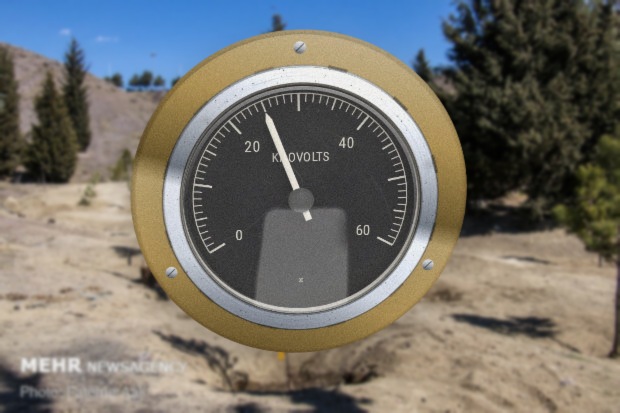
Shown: 25 kV
